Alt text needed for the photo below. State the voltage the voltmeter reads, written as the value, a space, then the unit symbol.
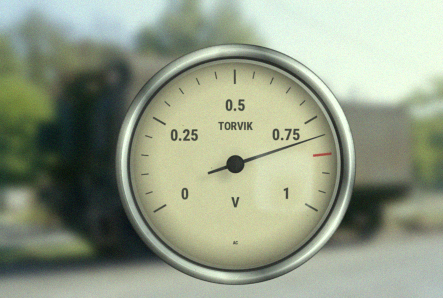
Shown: 0.8 V
